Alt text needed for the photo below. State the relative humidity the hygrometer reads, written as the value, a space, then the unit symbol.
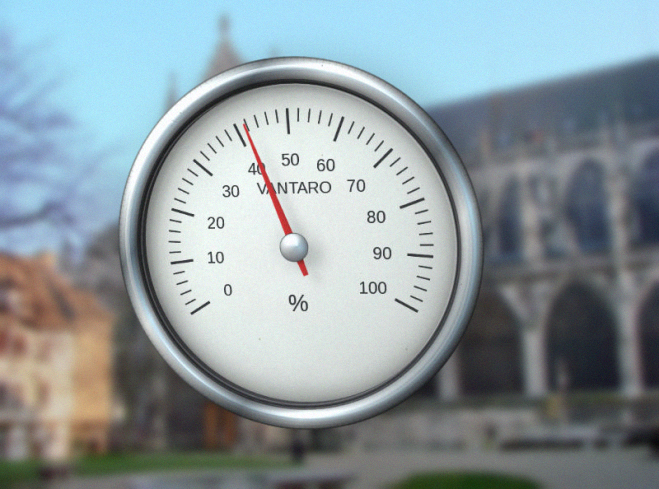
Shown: 42 %
